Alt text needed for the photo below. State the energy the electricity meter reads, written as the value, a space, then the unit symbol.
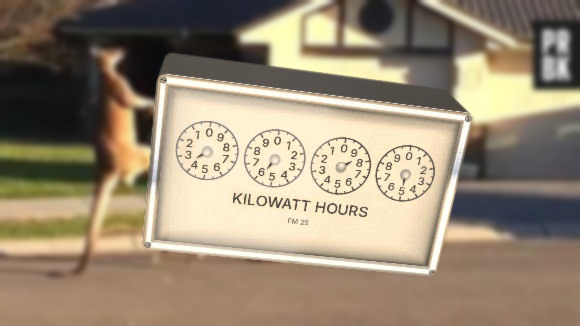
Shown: 3585 kWh
